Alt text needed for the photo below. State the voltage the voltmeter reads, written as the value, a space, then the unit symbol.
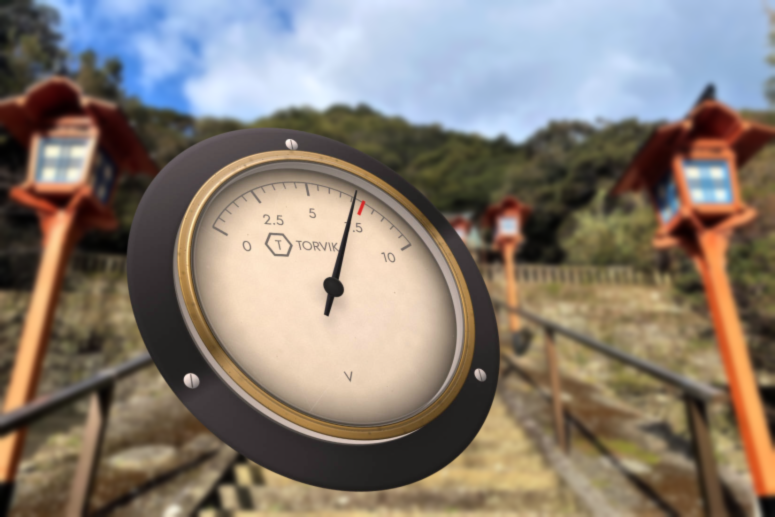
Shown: 7 V
